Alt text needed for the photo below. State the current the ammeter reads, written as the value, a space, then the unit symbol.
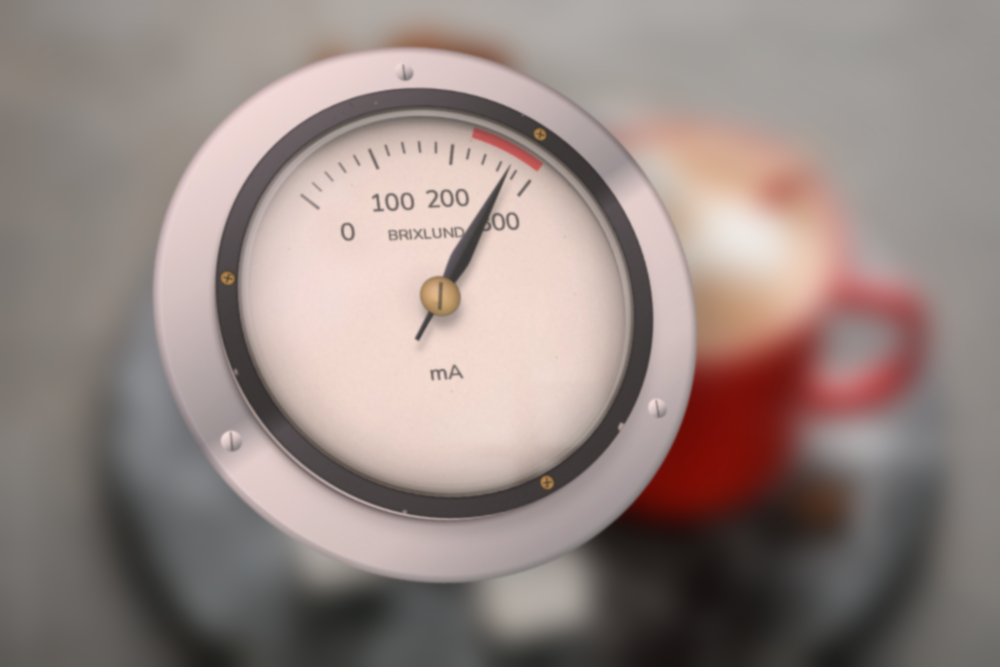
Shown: 270 mA
